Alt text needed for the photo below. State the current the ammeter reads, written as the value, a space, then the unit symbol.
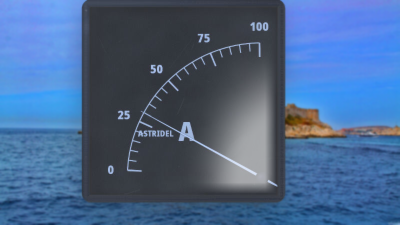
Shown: 30 A
